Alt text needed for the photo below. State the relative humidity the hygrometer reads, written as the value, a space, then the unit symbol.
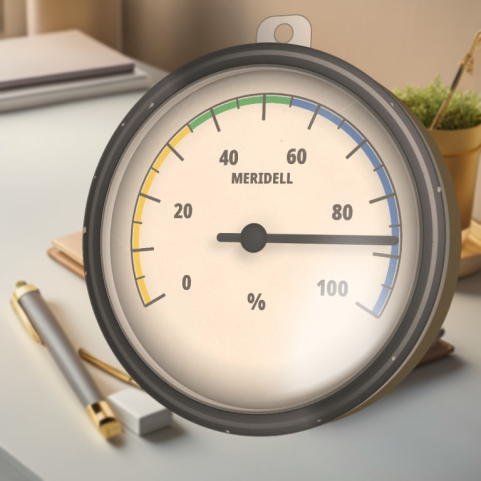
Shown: 87.5 %
